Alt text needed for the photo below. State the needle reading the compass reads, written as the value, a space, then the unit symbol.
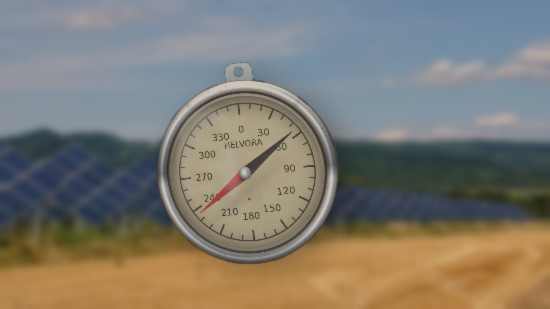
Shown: 235 °
